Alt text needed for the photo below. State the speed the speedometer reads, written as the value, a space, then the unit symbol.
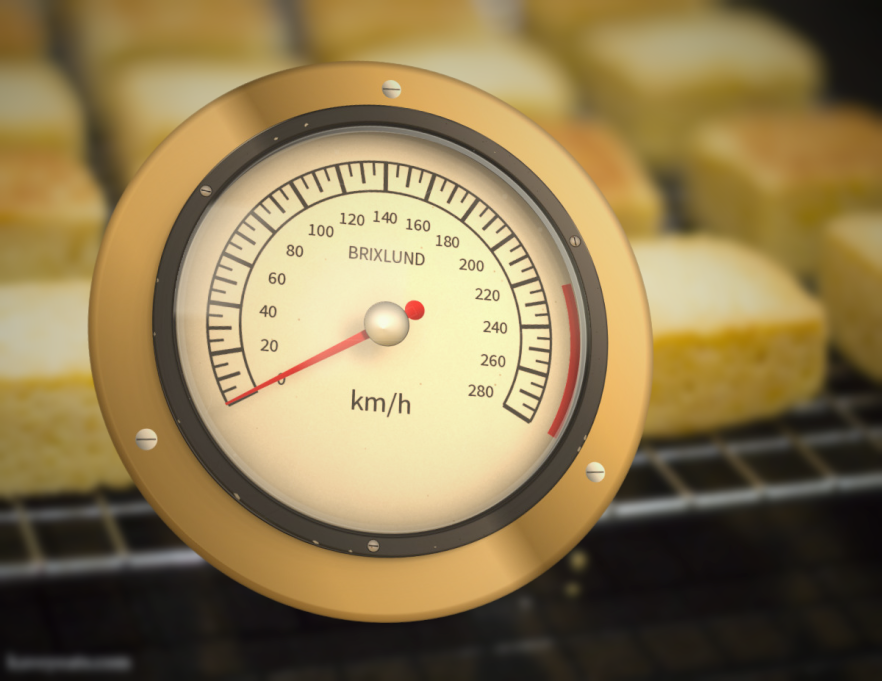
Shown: 0 km/h
